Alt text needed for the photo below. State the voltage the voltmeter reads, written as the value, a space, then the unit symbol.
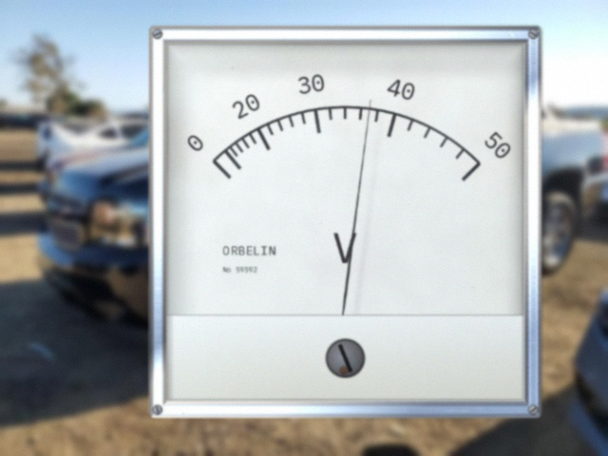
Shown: 37 V
